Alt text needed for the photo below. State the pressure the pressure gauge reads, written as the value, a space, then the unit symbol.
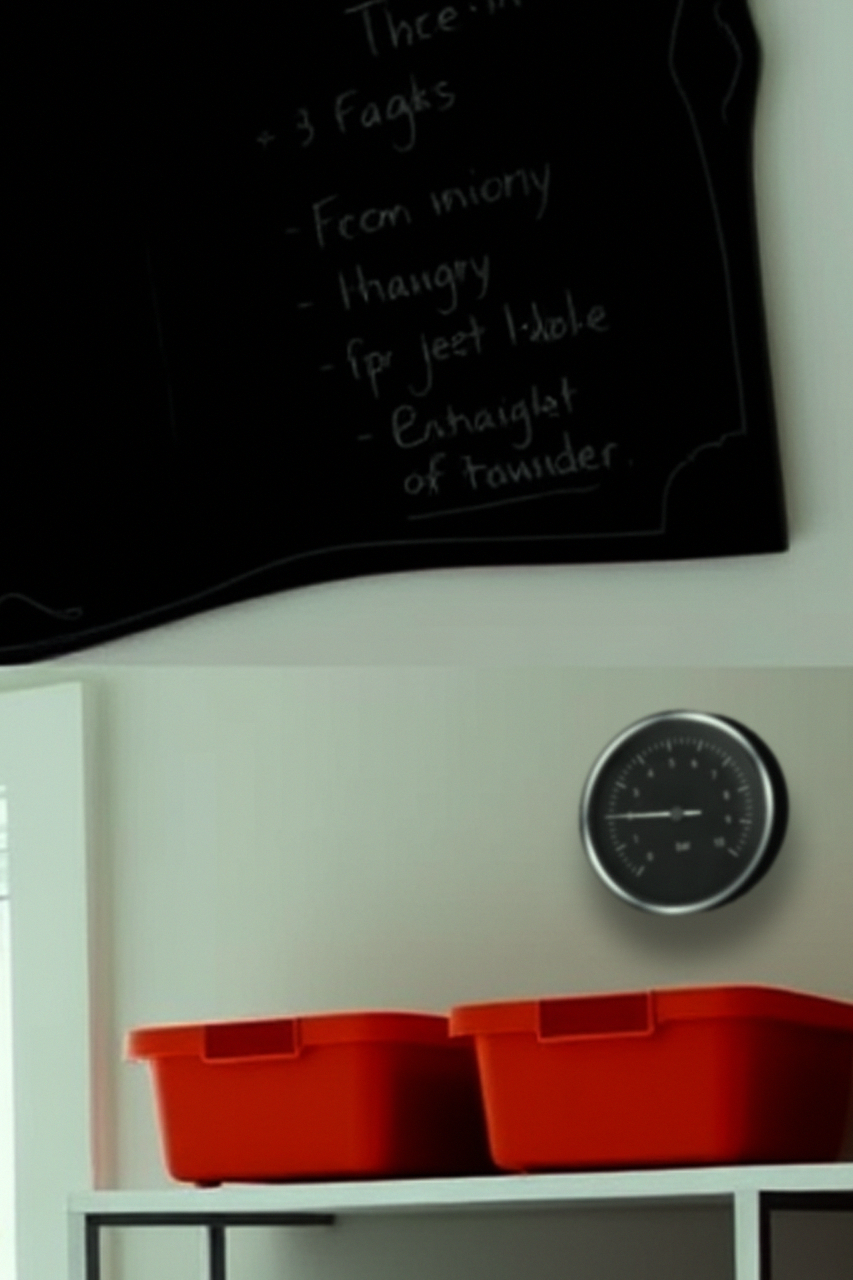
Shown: 2 bar
